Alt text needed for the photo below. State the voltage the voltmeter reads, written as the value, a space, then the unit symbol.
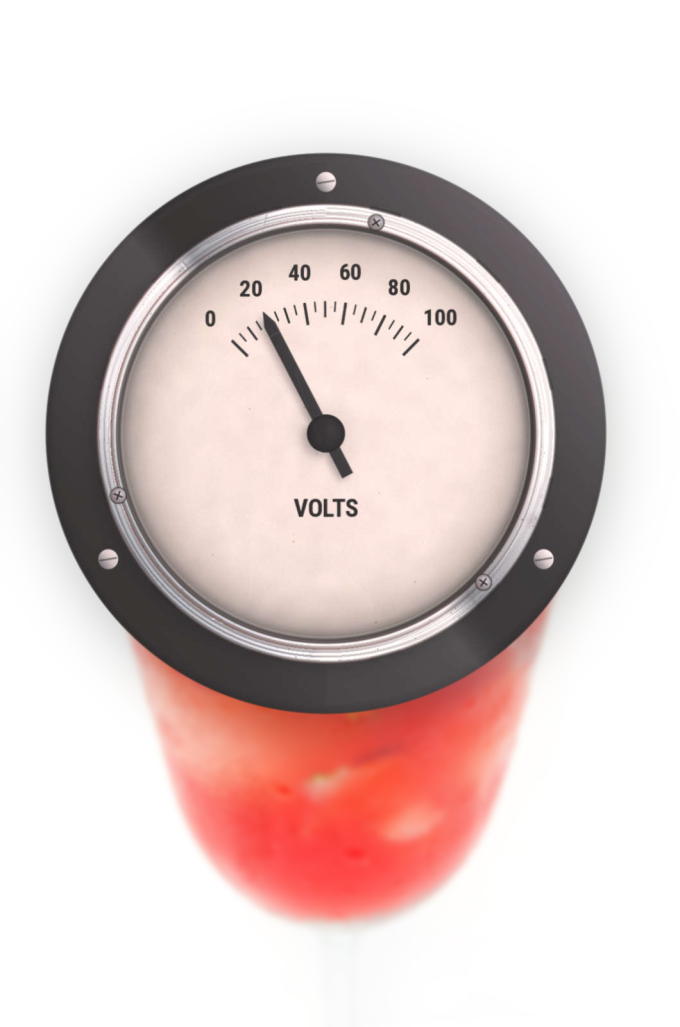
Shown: 20 V
